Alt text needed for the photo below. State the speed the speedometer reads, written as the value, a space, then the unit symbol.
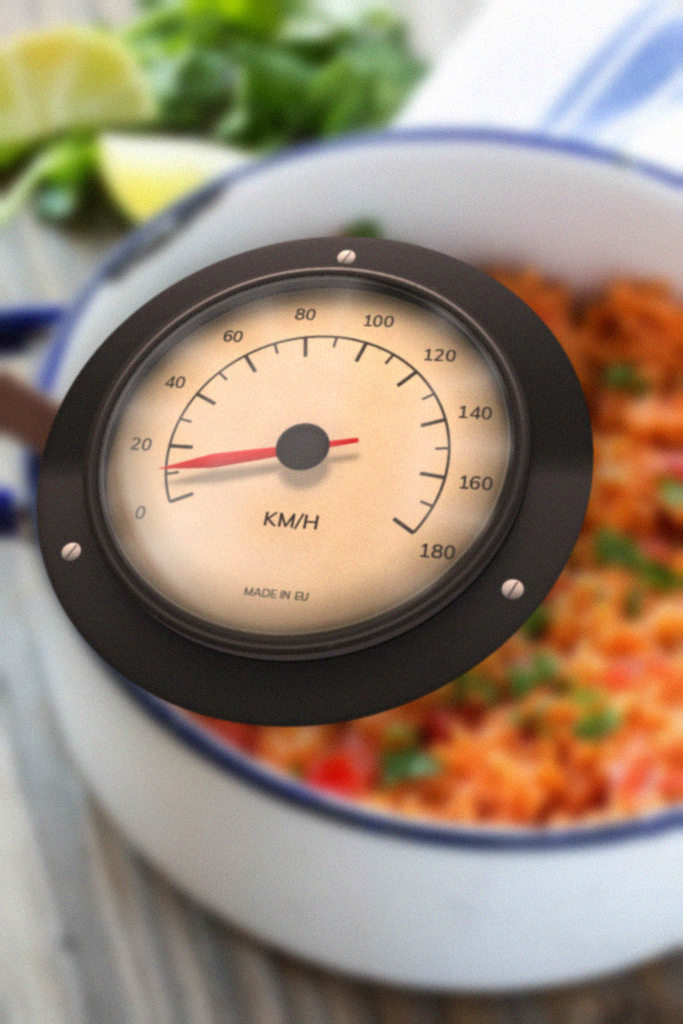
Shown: 10 km/h
